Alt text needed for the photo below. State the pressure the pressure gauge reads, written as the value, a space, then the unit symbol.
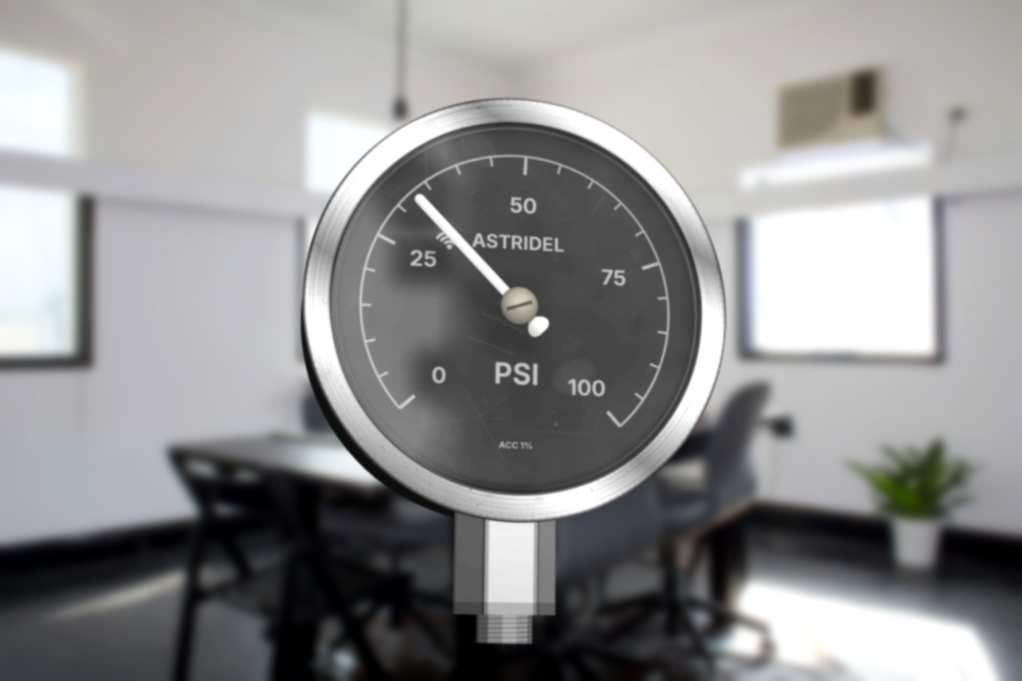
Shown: 32.5 psi
